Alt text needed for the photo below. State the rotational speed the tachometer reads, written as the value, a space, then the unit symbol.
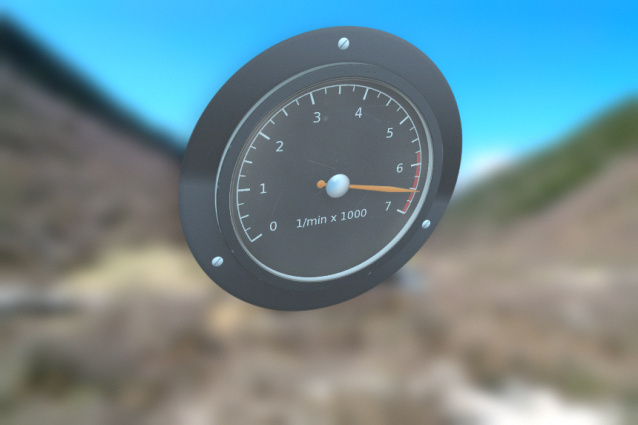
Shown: 6500 rpm
